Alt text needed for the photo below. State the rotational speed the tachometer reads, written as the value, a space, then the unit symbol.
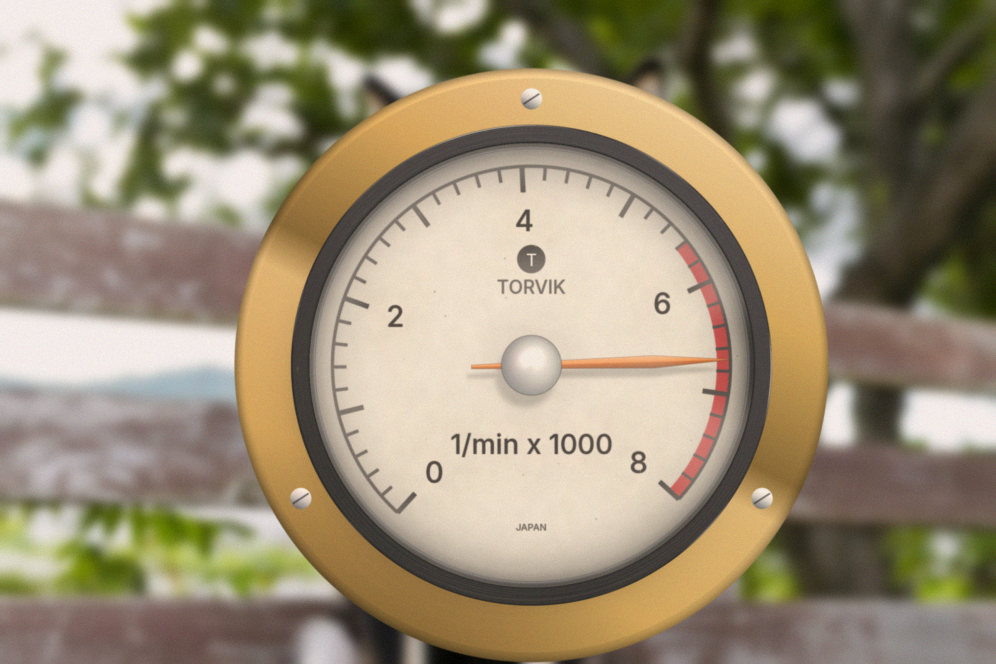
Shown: 6700 rpm
